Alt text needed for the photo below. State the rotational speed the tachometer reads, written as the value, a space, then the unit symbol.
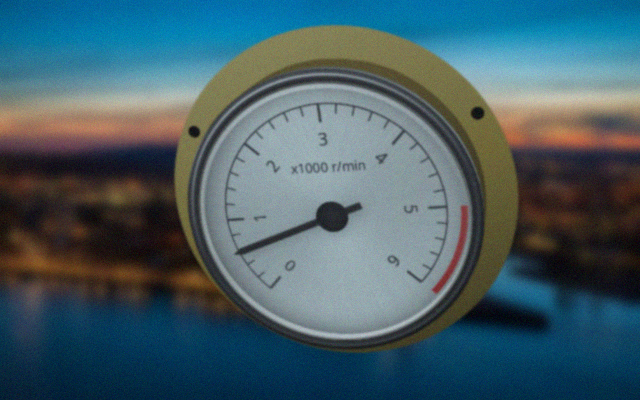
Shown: 600 rpm
